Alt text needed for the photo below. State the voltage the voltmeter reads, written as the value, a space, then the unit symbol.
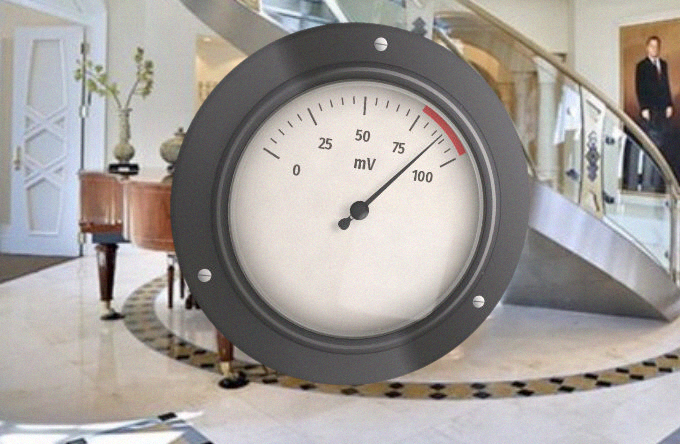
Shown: 87.5 mV
